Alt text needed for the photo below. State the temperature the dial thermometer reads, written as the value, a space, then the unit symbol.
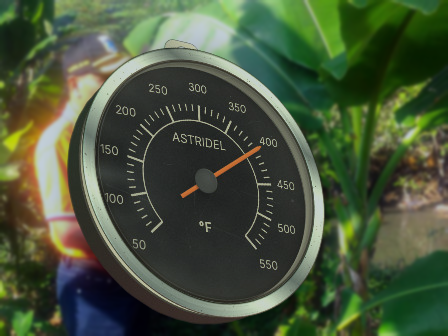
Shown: 400 °F
